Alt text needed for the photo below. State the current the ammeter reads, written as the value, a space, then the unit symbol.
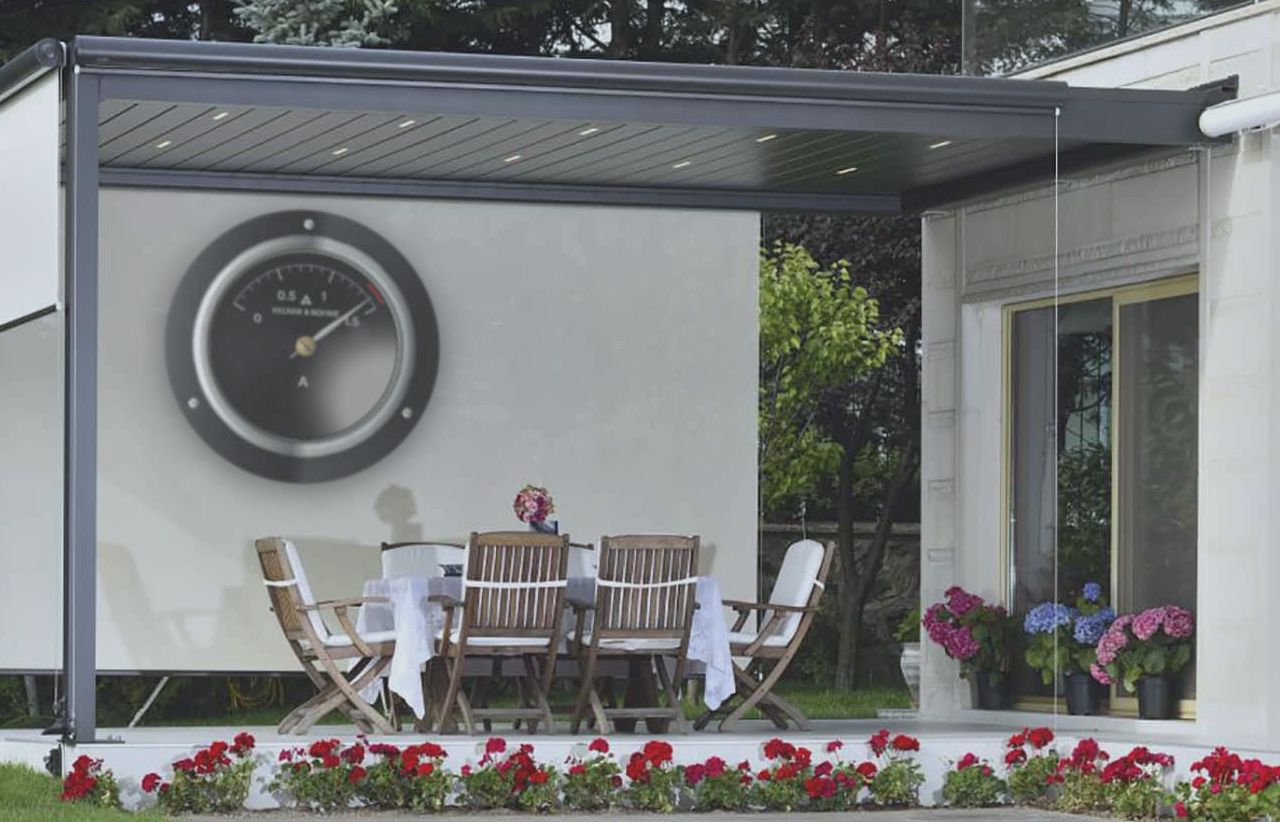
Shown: 1.4 A
